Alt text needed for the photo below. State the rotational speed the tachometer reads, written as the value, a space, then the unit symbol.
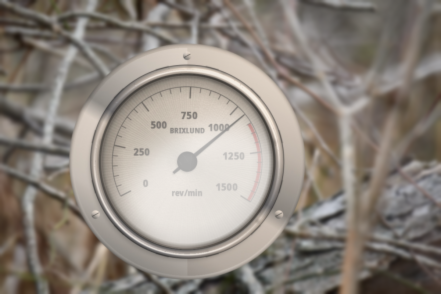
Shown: 1050 rpm
